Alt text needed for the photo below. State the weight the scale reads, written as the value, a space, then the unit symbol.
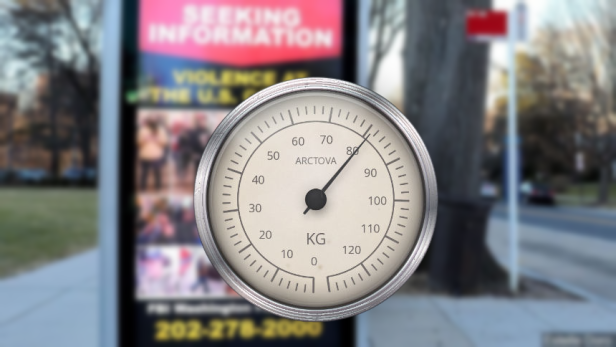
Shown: 81 kg
